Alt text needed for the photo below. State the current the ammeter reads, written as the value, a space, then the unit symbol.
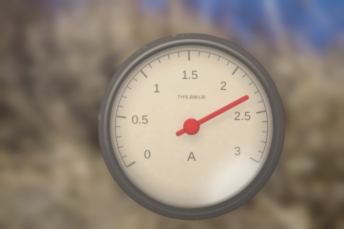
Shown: 2.3 A
